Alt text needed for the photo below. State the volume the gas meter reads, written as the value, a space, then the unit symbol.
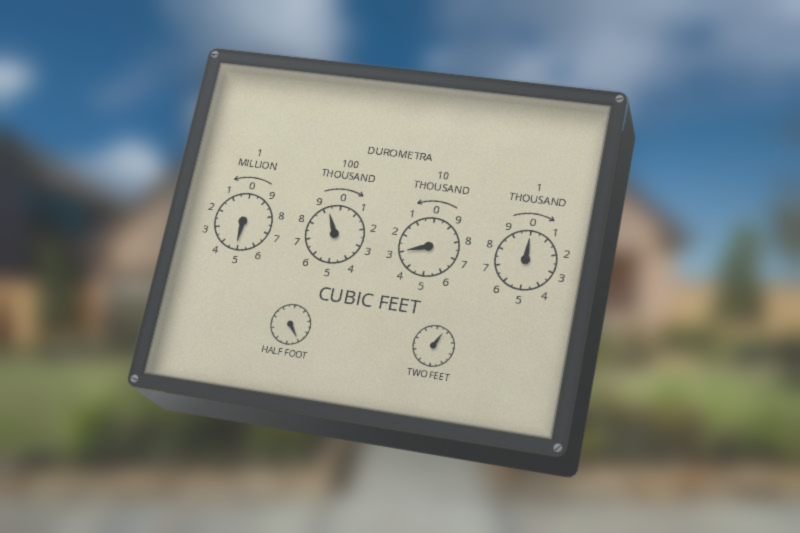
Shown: 493000 ft³
